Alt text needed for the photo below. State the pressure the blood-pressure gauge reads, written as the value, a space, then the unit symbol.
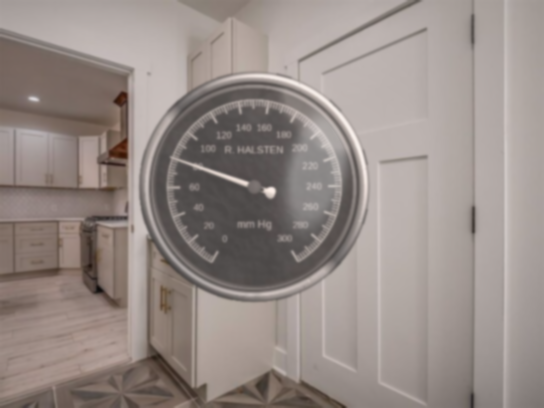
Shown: 80 mmHg
